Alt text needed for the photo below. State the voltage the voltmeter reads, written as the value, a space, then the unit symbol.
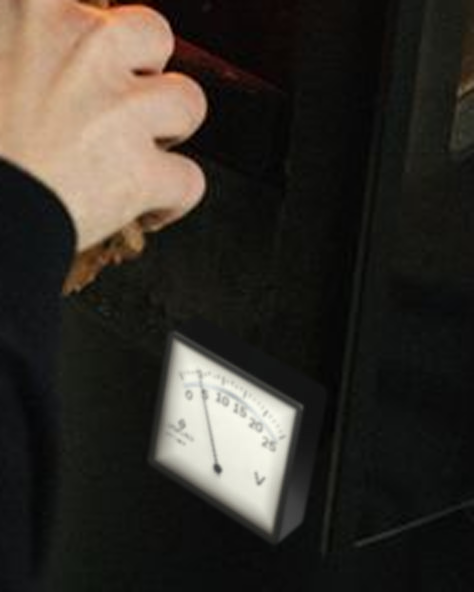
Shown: 5 V
